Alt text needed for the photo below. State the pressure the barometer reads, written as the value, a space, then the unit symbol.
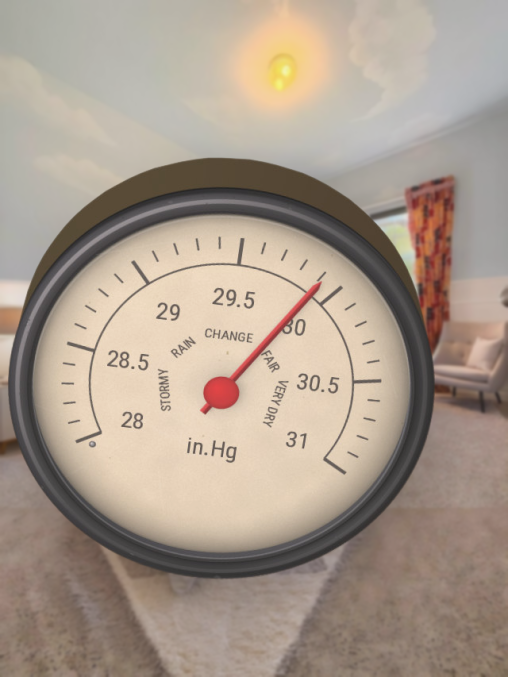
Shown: 29.9 inHg
